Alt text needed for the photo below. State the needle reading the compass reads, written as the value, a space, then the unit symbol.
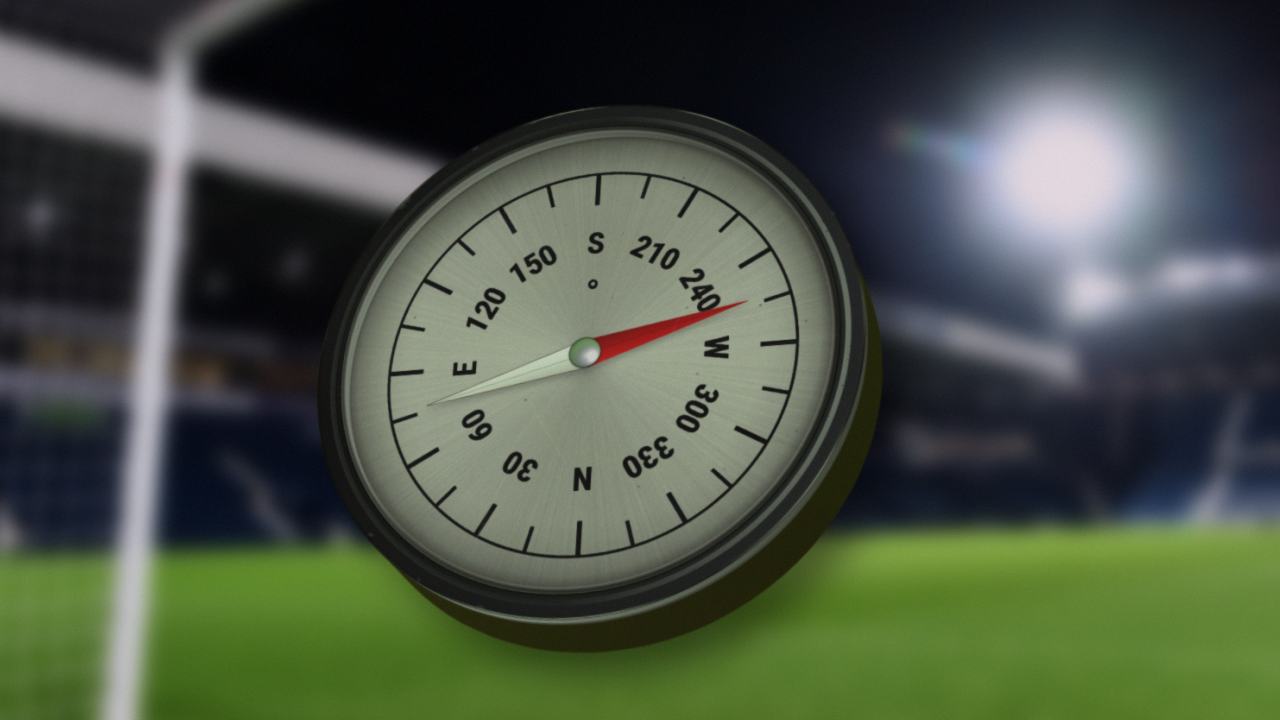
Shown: 255 °
